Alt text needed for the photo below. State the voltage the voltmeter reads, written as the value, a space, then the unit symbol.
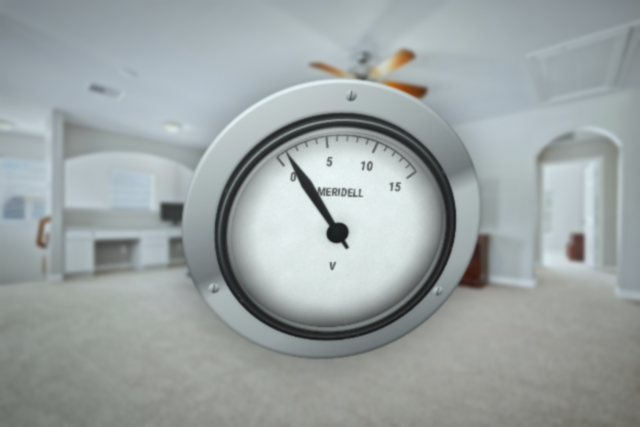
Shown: 1 V
